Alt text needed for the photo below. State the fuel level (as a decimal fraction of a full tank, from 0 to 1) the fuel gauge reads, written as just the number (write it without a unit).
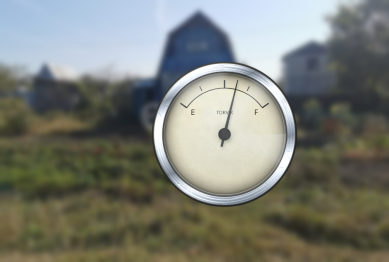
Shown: 0.625
